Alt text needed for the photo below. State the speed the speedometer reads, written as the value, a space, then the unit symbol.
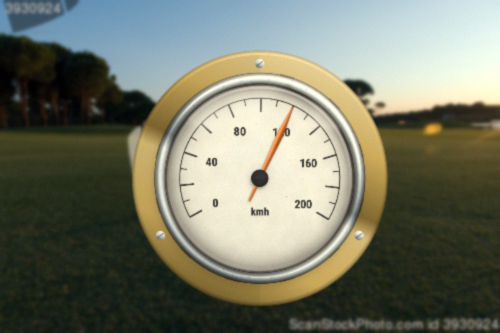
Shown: 120 km/h
